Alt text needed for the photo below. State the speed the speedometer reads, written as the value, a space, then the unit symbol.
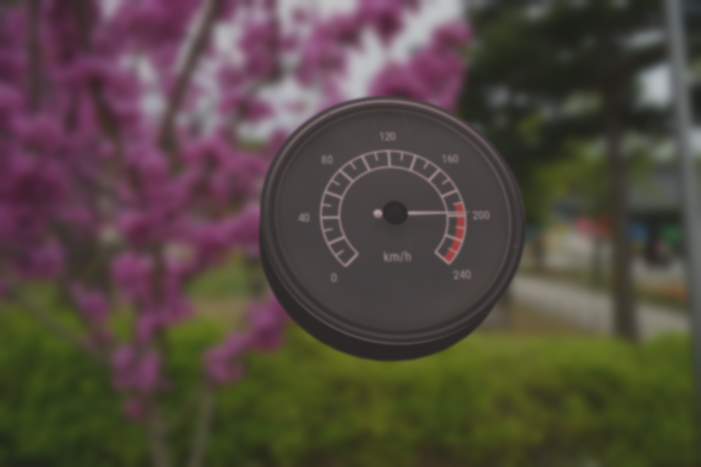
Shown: 200 km/h
